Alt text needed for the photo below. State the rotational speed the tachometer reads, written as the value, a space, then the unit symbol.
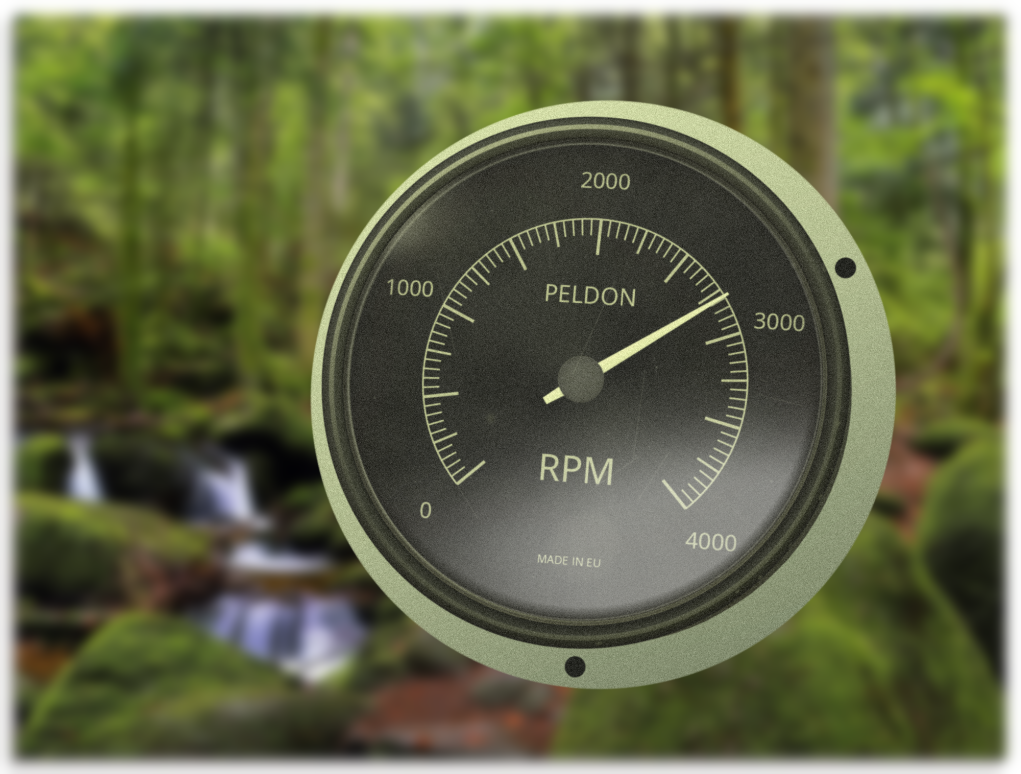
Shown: 2800 rpm
